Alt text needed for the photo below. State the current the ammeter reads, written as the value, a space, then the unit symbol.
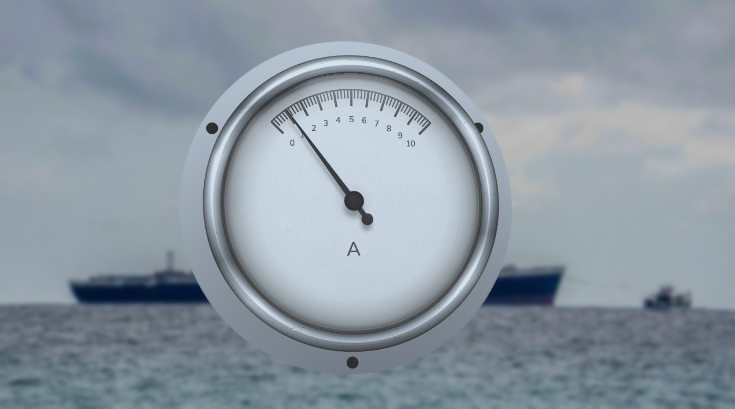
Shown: 1 A
